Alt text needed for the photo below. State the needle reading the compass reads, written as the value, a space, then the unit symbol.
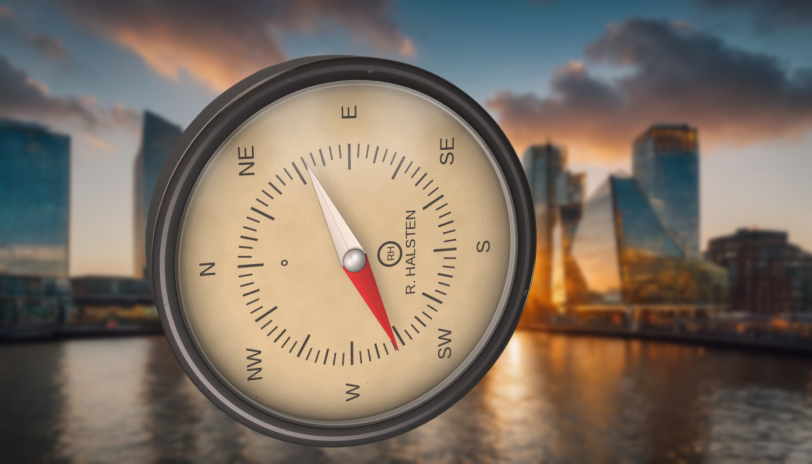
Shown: 245 °
